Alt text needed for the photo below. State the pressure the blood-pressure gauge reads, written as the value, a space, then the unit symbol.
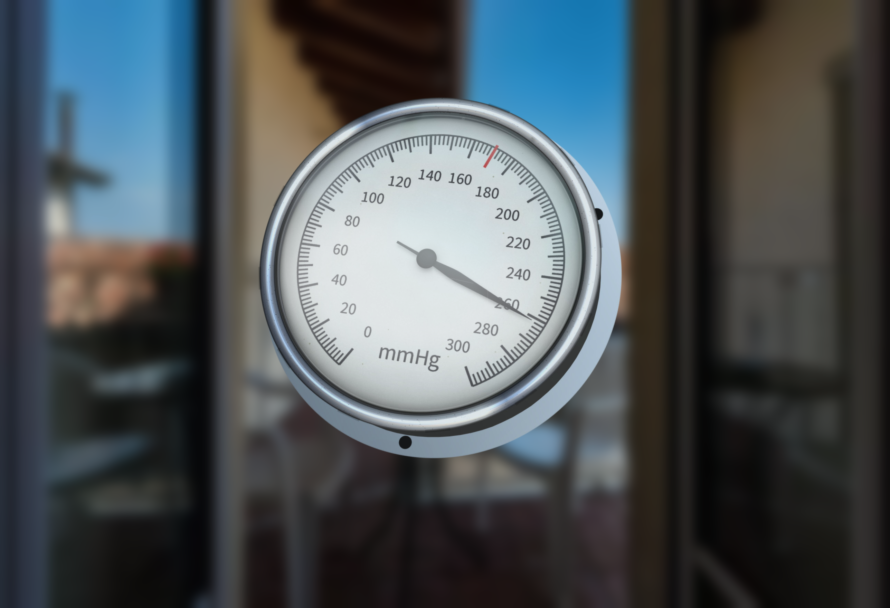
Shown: 262 mmHg
